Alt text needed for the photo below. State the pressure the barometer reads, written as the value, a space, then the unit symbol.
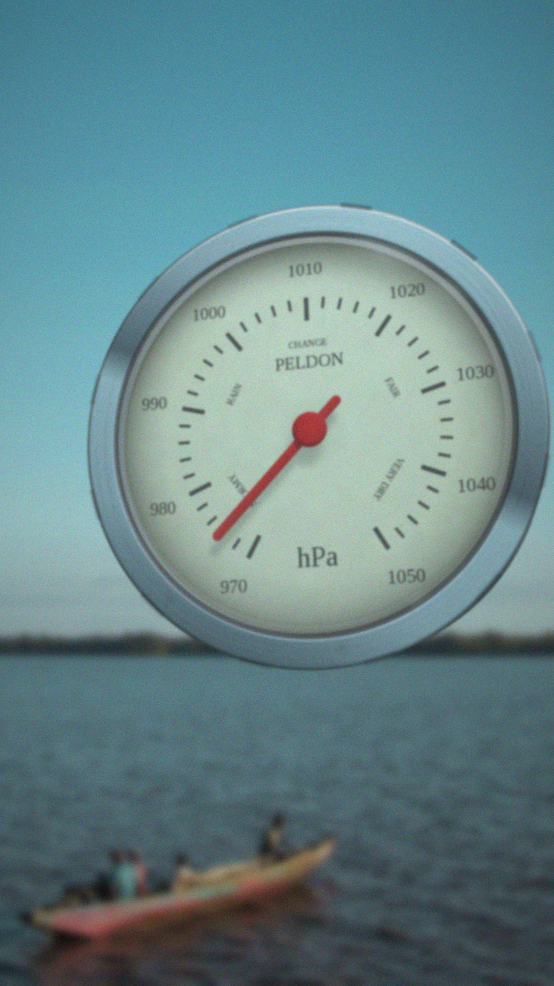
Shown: 974 hPa
